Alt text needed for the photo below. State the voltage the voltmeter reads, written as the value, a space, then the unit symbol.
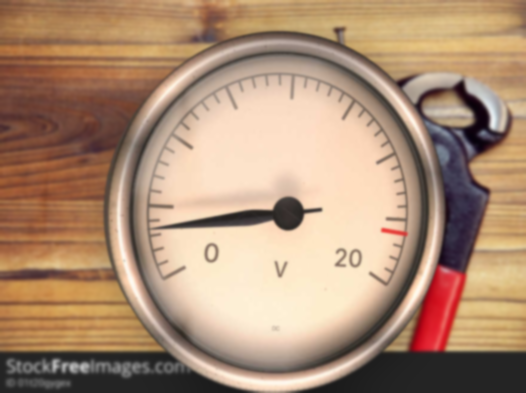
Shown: 1.75 V
